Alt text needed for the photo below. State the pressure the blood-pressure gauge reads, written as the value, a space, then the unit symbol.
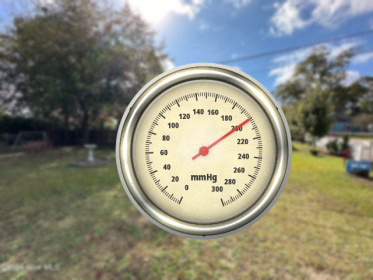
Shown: 200 mmHg
